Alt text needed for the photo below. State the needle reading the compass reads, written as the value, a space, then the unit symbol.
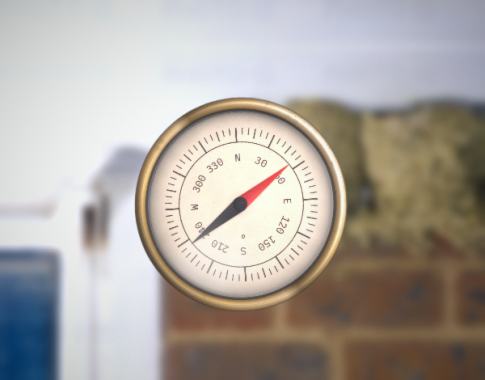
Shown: 55 °
